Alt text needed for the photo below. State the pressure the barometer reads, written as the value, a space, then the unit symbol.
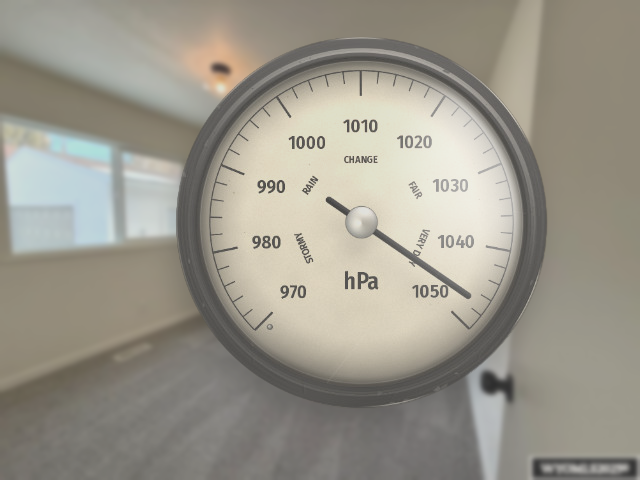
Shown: 1047 hPa
